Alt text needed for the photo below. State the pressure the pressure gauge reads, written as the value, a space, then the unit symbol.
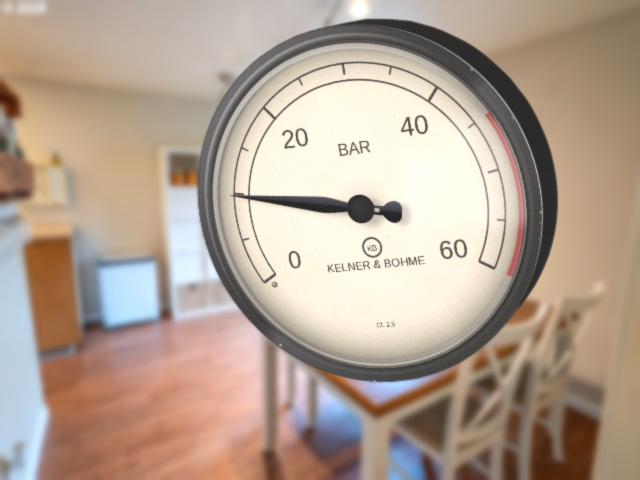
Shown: 10 bar
